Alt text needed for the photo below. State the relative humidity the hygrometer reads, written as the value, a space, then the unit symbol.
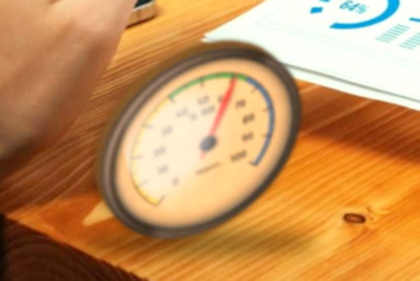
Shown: 60 %
